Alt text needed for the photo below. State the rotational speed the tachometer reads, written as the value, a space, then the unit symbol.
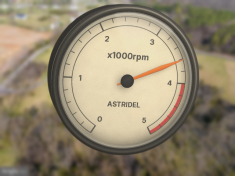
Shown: 3600 rpm
